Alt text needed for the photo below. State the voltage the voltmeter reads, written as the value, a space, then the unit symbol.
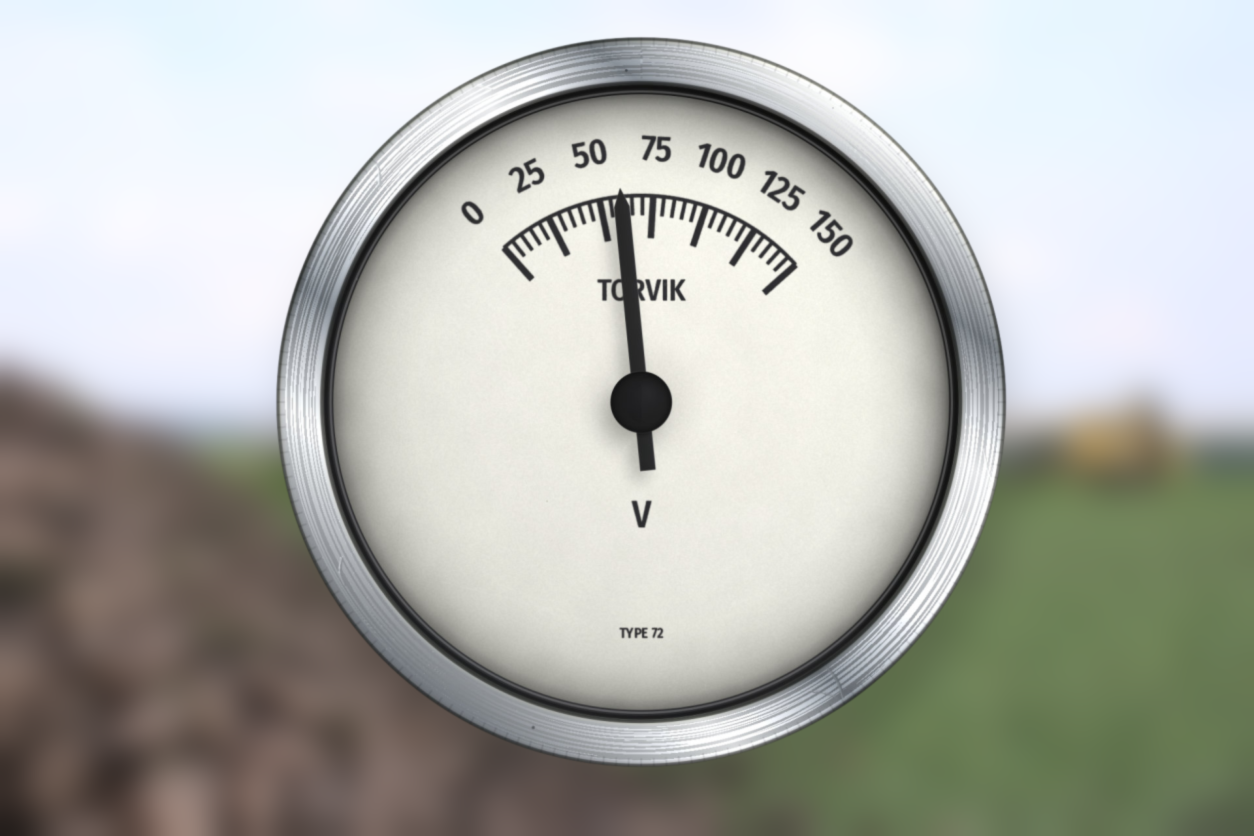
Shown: 60 V
